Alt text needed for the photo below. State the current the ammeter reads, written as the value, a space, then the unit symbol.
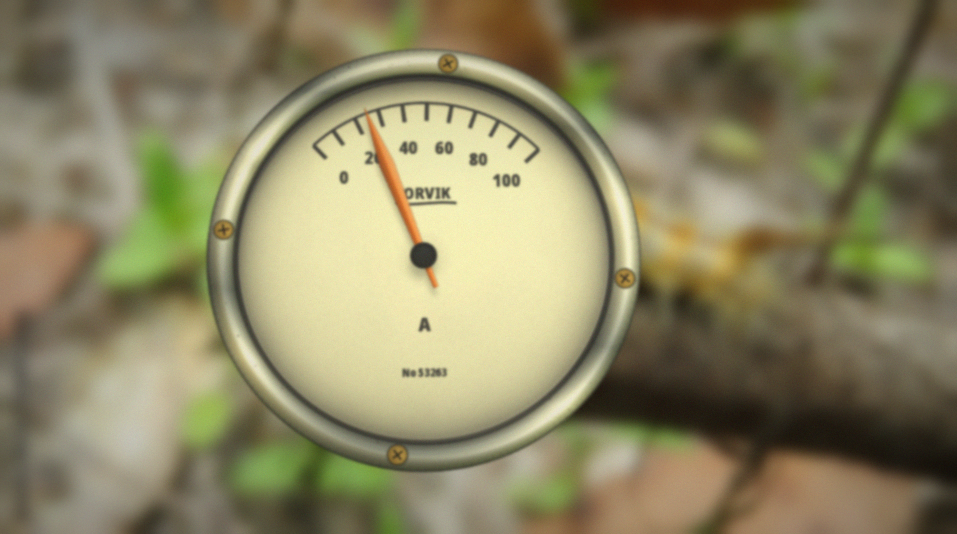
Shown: 25 A
